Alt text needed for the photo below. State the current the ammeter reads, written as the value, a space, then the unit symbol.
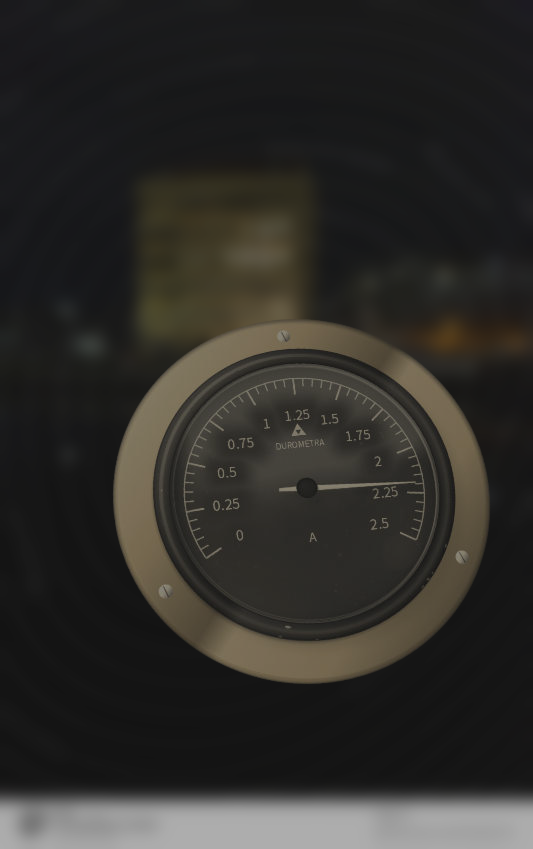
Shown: 2.2 A
